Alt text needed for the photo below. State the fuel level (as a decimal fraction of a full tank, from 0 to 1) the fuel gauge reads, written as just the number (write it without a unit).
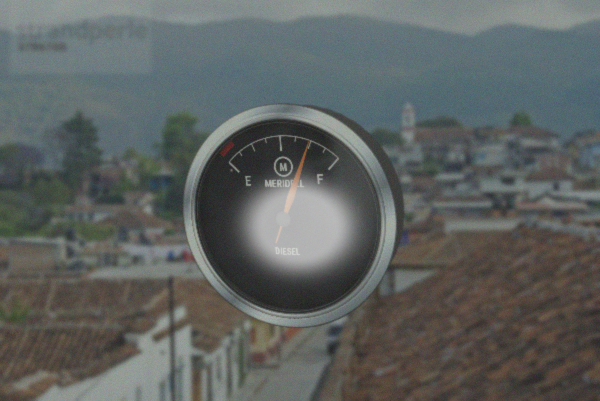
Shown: 0.75
